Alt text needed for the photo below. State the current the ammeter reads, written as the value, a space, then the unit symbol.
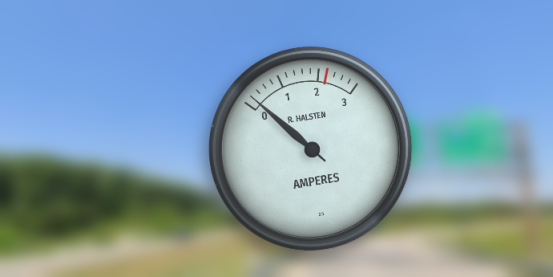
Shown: 0.2 A
